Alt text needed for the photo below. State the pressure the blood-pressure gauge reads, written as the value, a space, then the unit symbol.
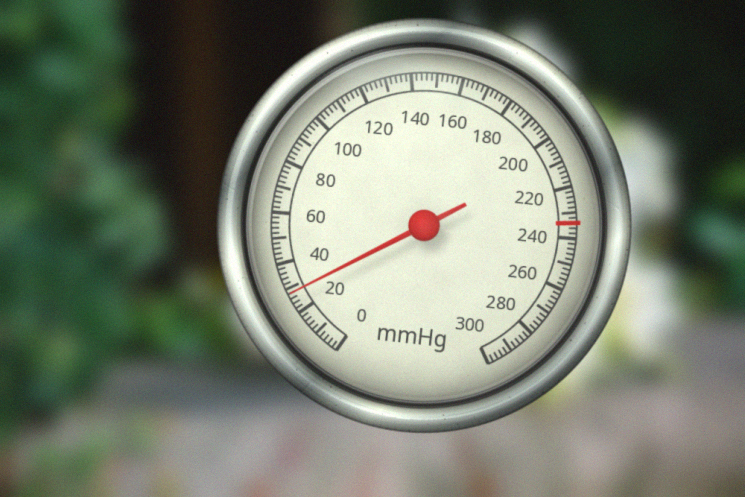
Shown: 28 mmHg
